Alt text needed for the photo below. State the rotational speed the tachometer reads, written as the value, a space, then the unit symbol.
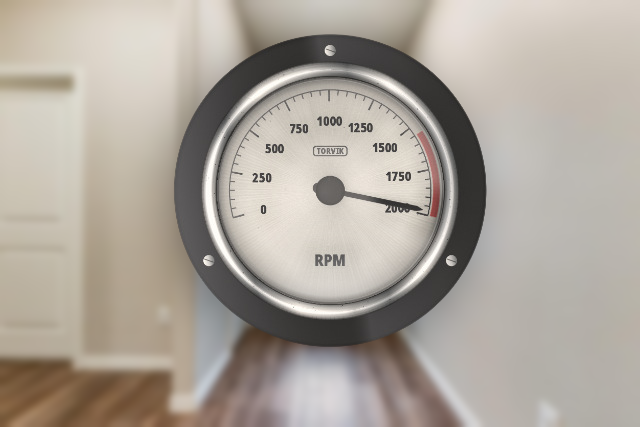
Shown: 1975 rpm
